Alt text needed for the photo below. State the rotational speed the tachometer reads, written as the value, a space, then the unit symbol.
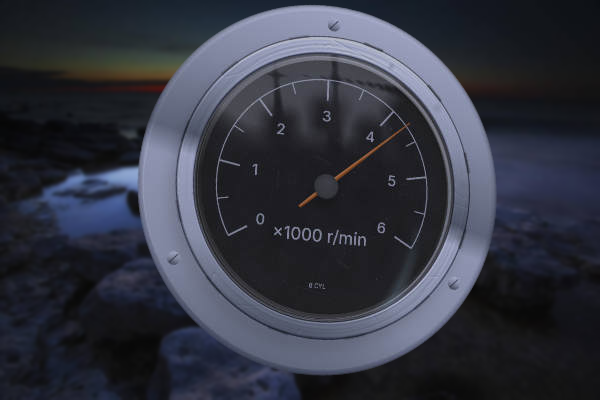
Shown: 4250 rpm
